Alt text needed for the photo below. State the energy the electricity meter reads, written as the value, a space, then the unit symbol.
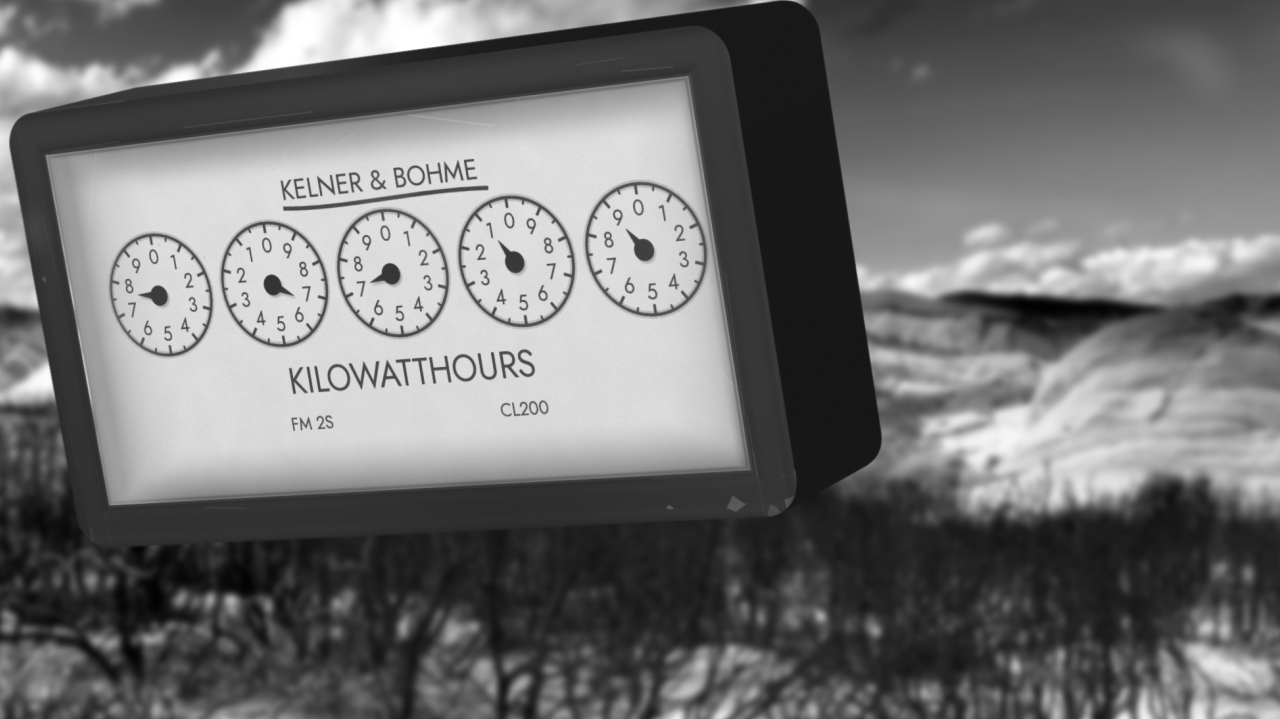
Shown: 76709 kWh
